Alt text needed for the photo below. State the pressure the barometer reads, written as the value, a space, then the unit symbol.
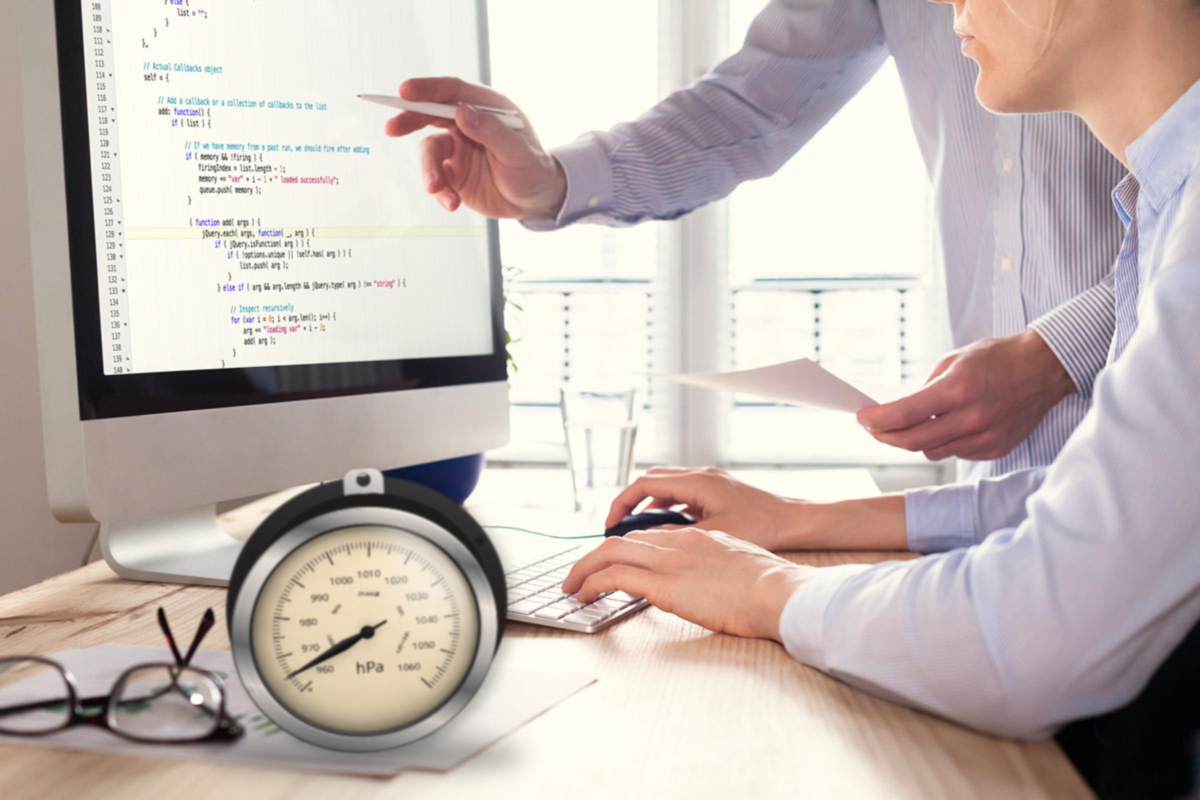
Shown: 965 hPa
